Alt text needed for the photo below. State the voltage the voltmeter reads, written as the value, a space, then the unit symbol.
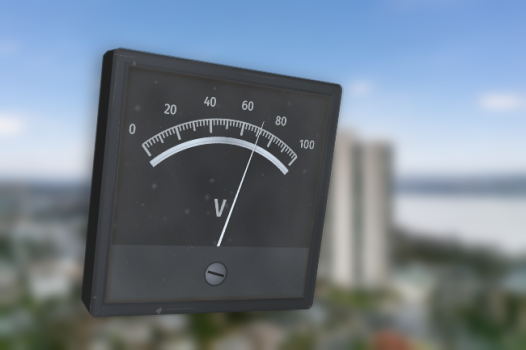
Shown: 70 V
